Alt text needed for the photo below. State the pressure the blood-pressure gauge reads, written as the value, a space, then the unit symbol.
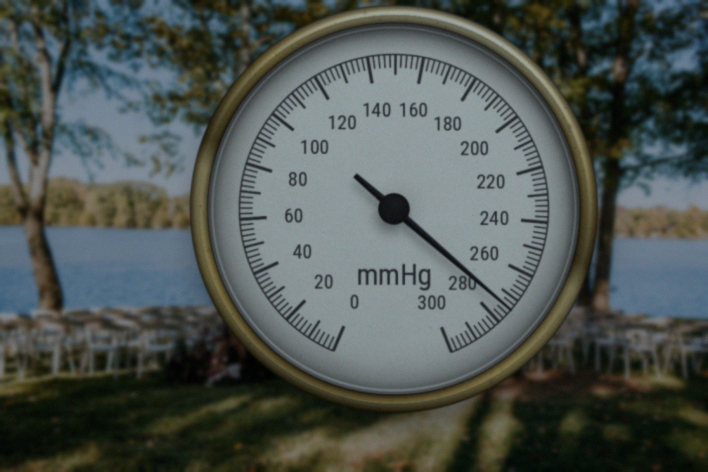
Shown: 274 mmHg
